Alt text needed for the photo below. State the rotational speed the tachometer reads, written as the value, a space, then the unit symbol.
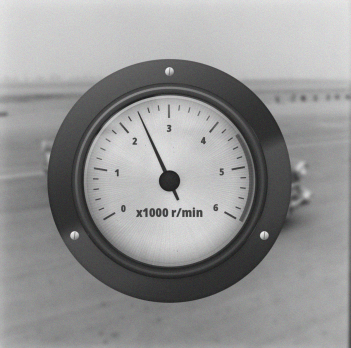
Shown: 2400 rpm
